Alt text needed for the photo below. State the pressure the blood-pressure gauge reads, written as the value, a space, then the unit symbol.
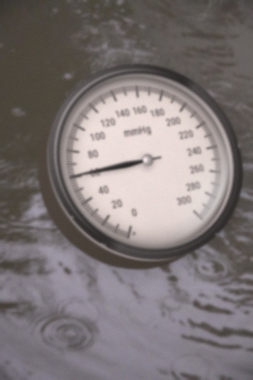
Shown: 60 mmHg
